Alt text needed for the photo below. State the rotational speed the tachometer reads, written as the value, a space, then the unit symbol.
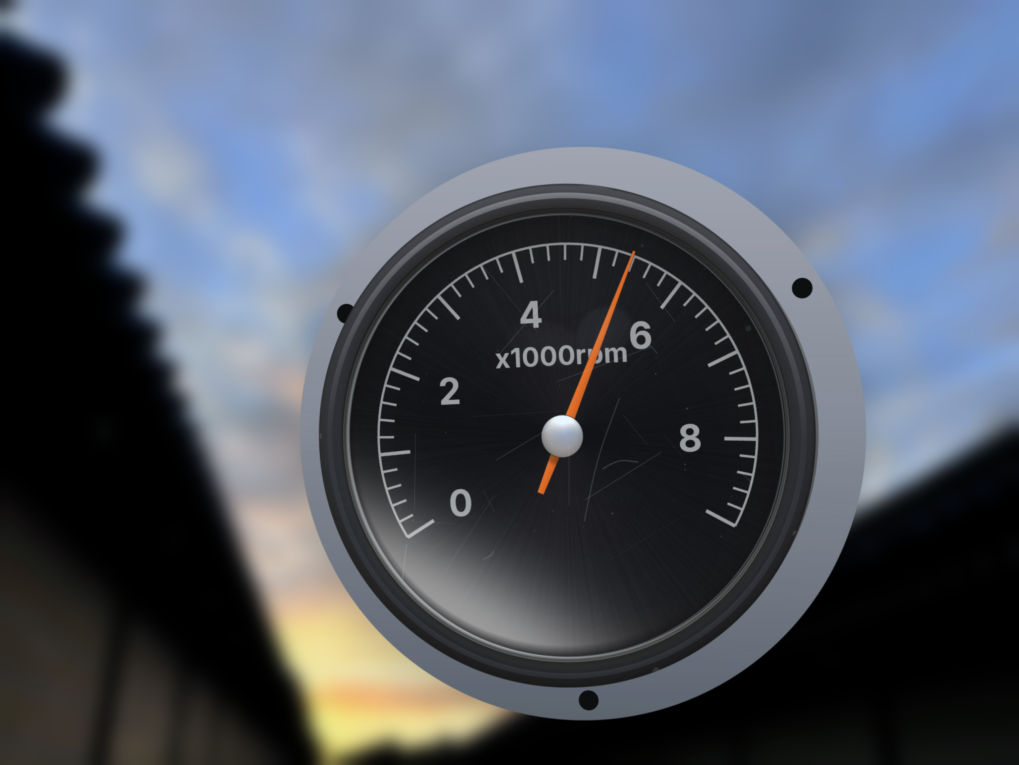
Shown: 5400 rpm
